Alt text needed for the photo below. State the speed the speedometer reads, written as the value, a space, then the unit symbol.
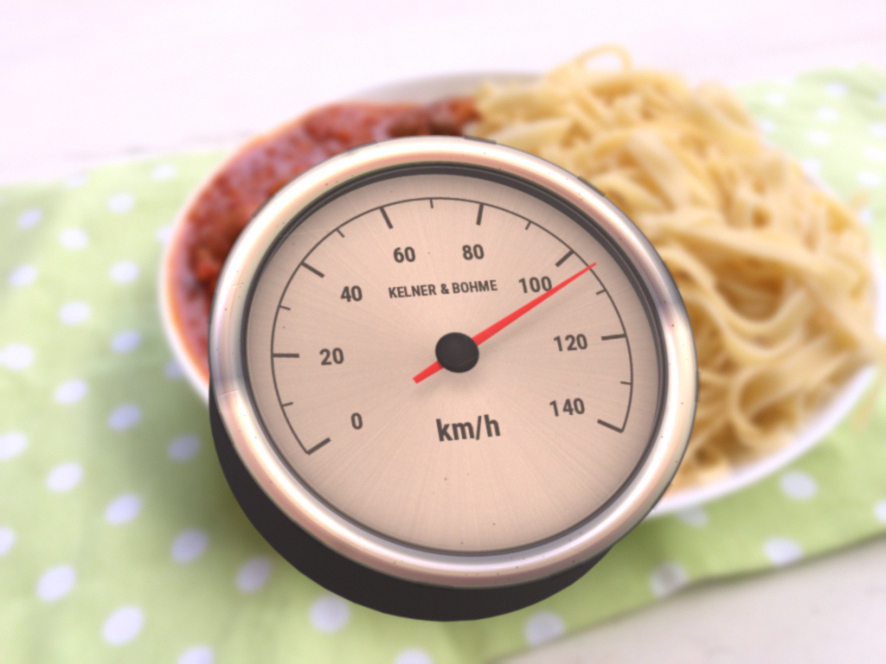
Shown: 105 km/h
